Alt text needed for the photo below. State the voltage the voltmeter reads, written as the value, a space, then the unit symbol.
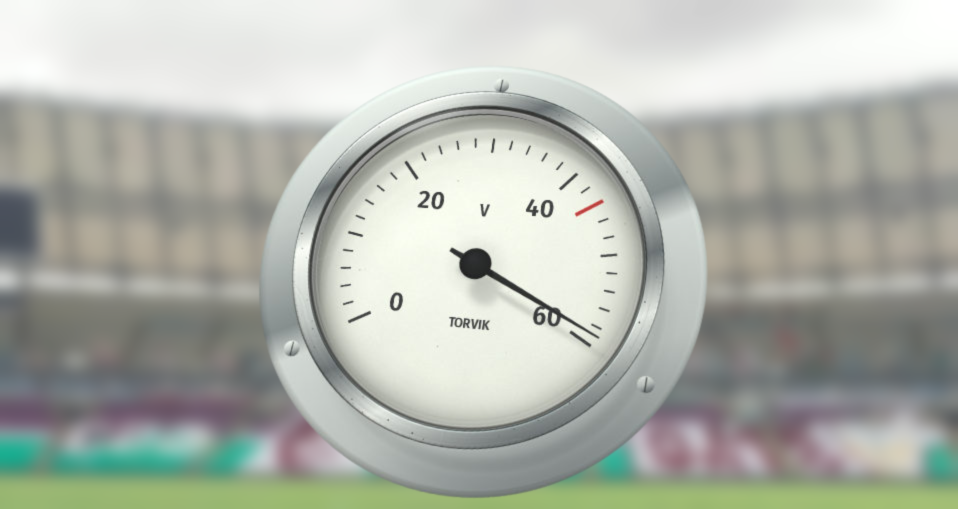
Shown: 59 V
